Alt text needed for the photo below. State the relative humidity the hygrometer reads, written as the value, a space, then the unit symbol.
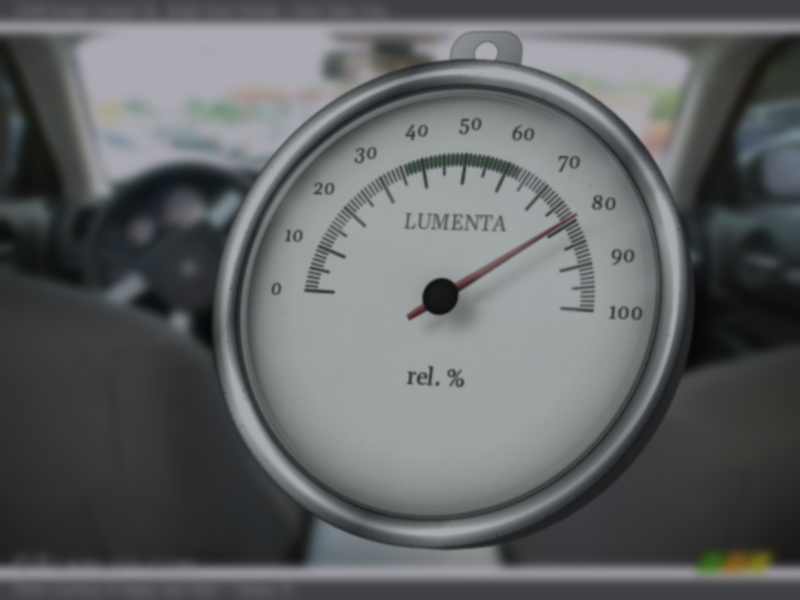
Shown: 80 %
